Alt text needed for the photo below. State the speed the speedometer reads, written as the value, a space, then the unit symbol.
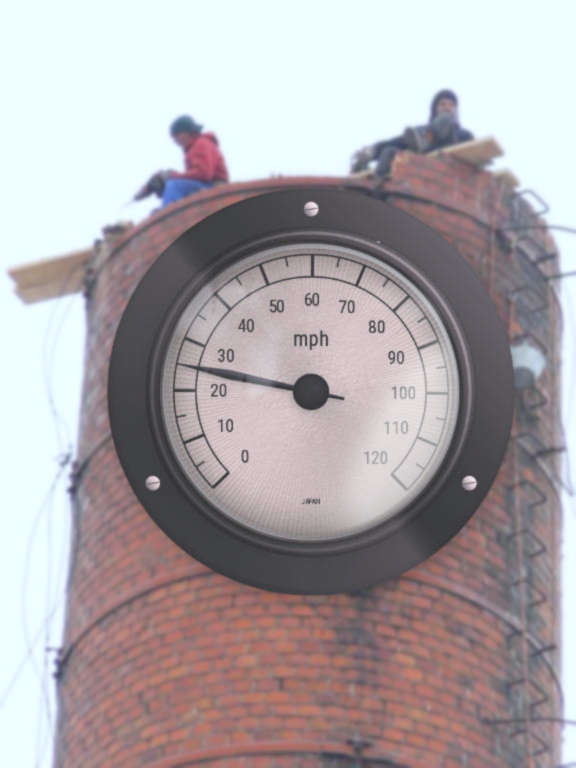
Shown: 25 mph
